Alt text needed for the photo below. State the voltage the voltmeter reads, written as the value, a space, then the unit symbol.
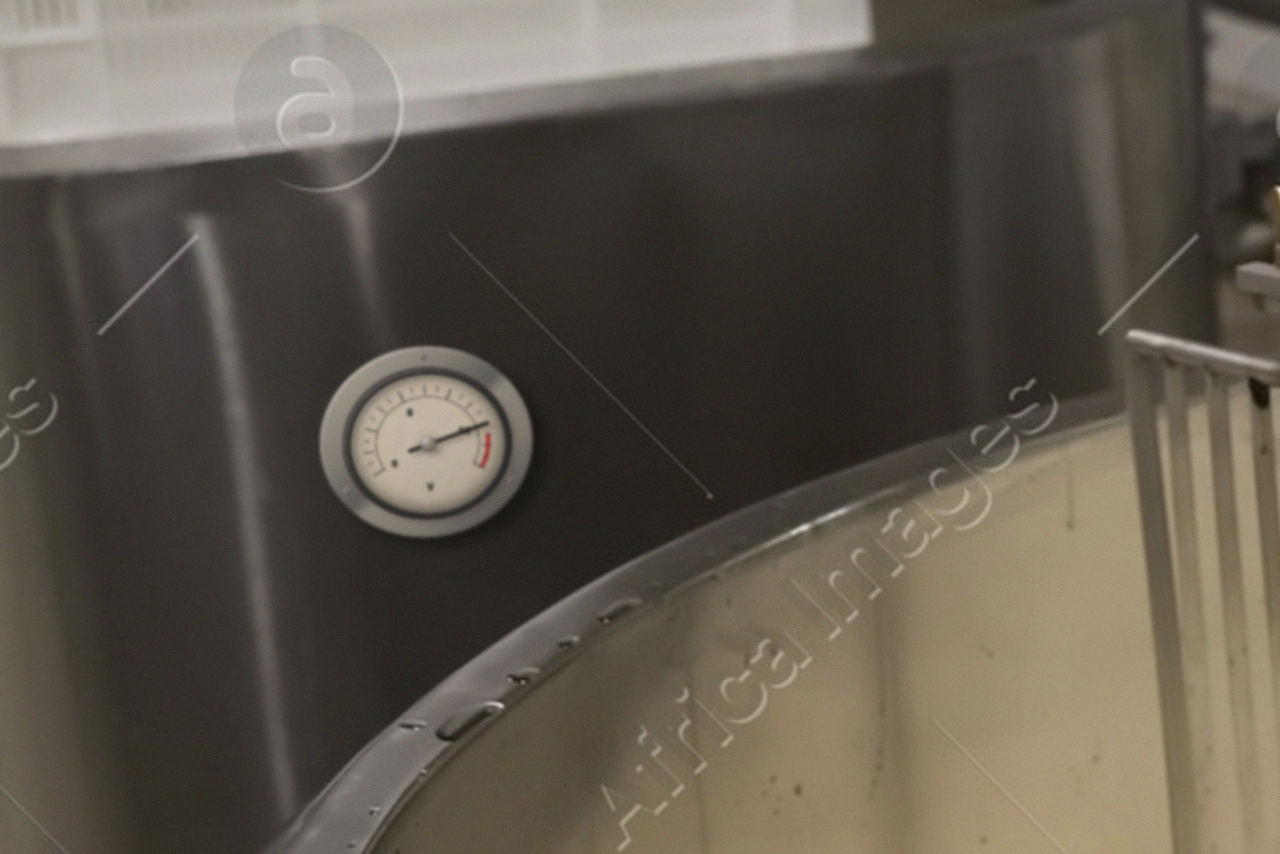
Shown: 16 V
